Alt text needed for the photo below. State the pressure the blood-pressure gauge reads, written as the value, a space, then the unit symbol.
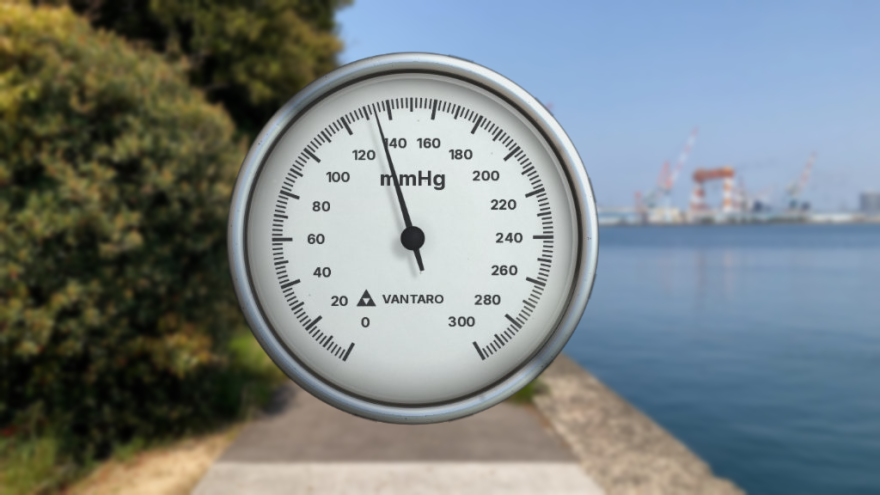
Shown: 134 mmHg
